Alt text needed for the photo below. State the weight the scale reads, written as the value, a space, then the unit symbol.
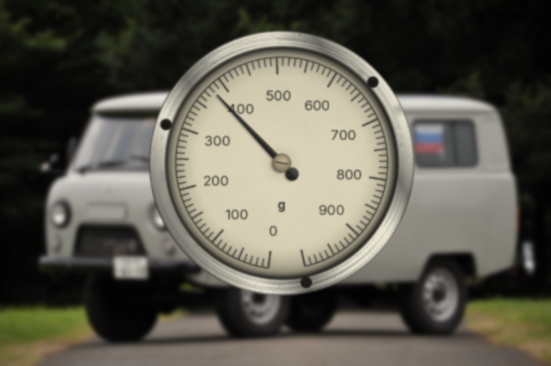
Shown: 380 g
